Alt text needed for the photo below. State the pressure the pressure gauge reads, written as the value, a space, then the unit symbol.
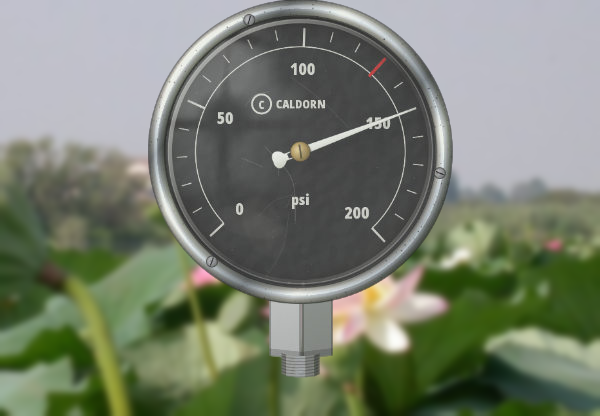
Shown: 150 psi
